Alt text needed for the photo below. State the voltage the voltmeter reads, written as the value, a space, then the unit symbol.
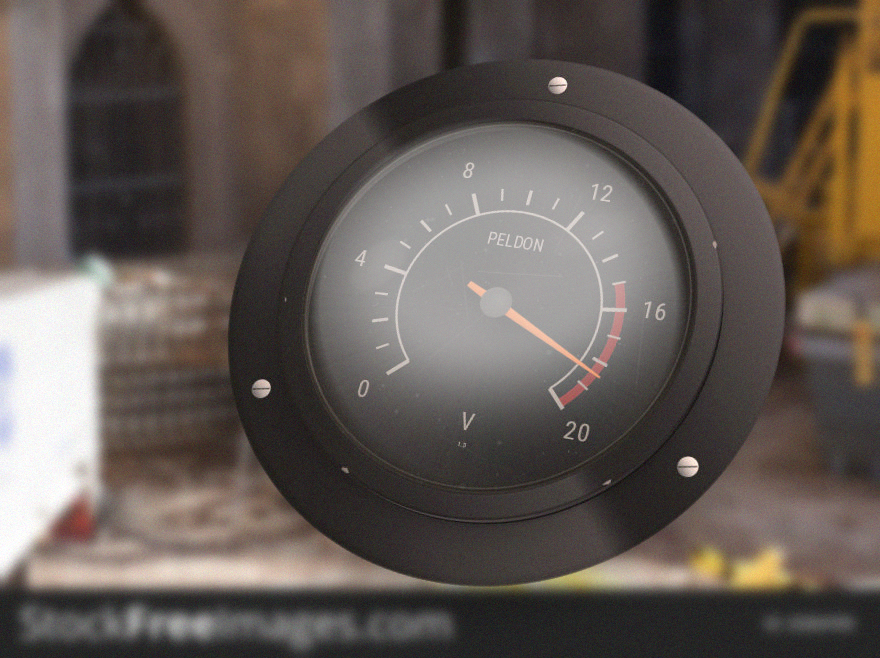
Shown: 18.5 V
